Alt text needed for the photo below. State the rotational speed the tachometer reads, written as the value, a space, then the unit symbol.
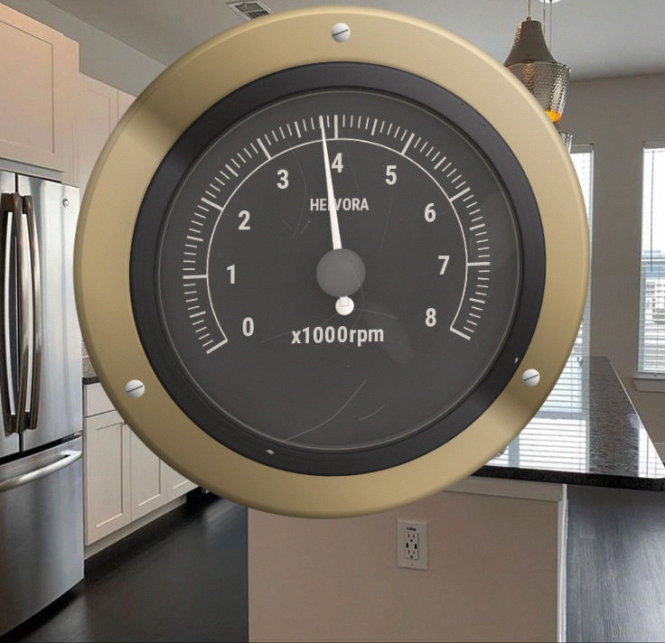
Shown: 3800 rpm
